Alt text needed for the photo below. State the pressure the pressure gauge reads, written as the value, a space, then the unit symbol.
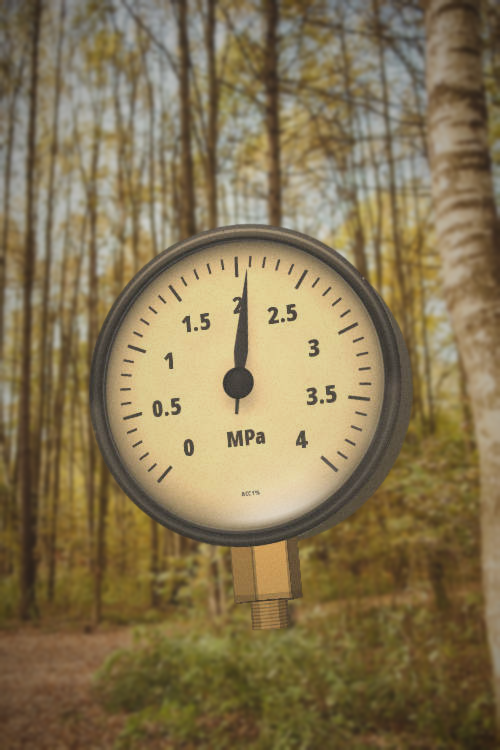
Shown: 2.1 MPa
